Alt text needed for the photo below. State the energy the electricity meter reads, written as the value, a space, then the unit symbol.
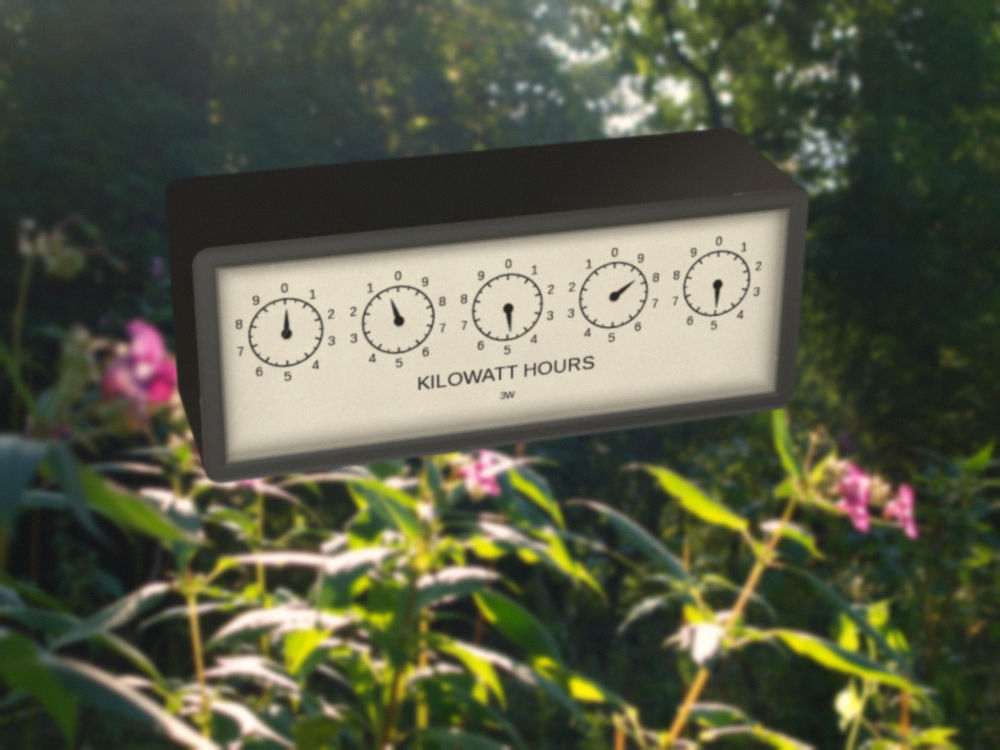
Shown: 485 kWh
